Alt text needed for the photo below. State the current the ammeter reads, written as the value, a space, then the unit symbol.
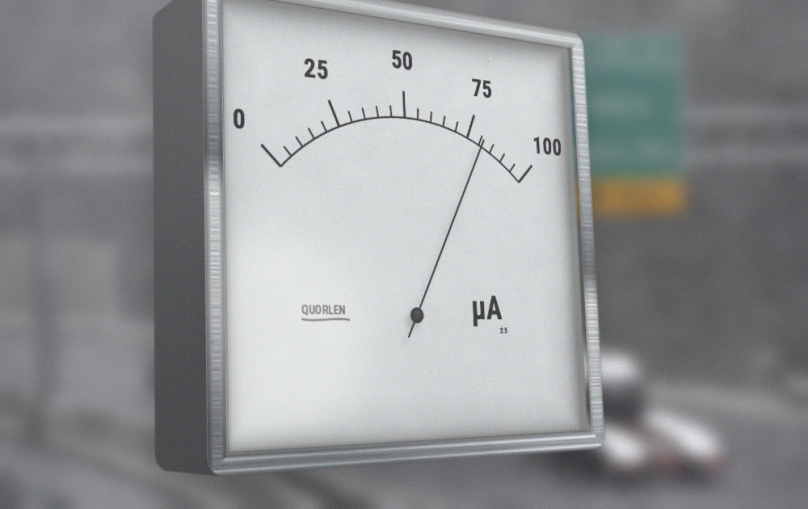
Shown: 80 µA
